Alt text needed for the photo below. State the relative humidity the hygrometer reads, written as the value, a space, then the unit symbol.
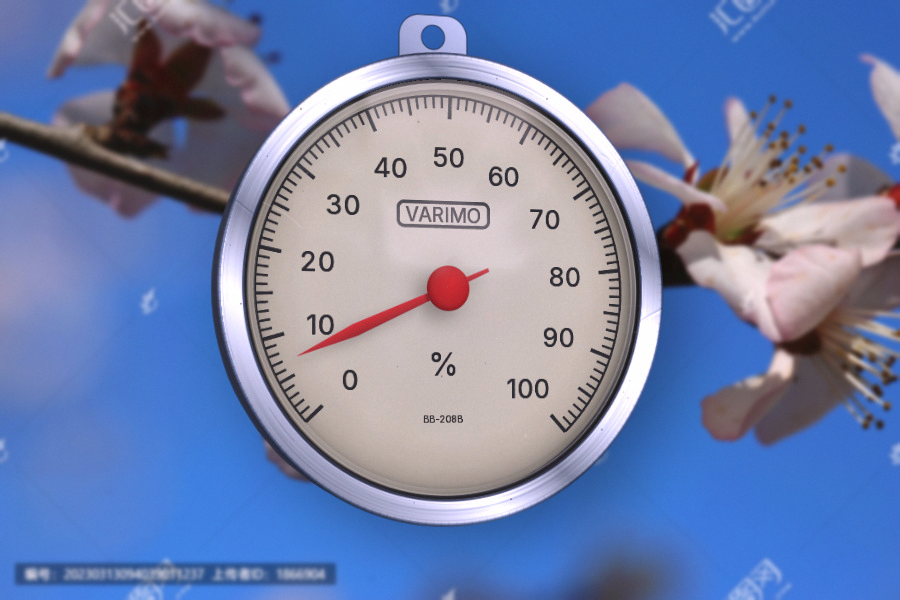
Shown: 7 %
